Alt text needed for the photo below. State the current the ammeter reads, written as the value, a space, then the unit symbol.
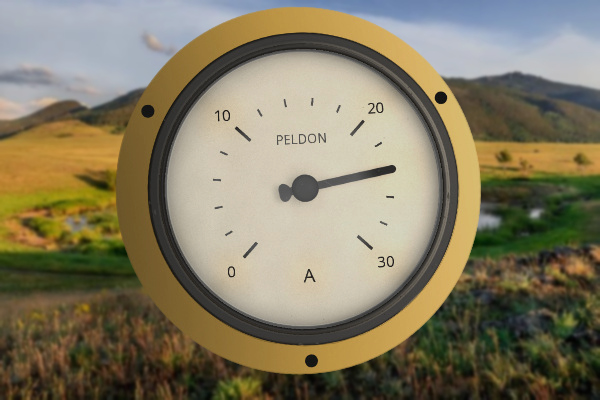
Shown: 24 A
